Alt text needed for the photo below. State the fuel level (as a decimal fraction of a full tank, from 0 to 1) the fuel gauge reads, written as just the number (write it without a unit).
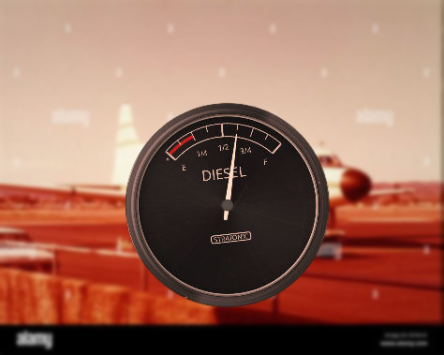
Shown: 0.625
